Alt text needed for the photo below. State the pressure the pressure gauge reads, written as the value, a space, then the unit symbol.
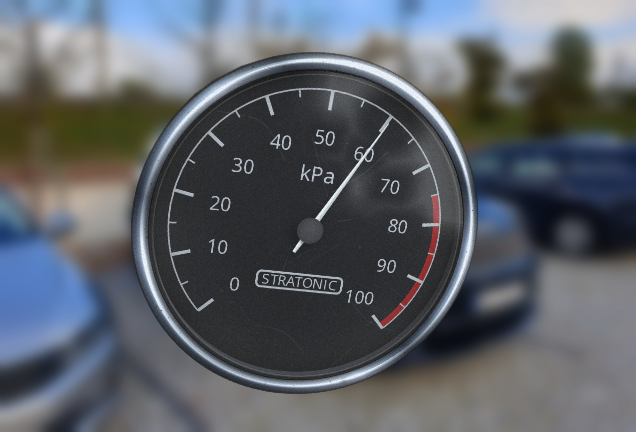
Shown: 60 kPa
